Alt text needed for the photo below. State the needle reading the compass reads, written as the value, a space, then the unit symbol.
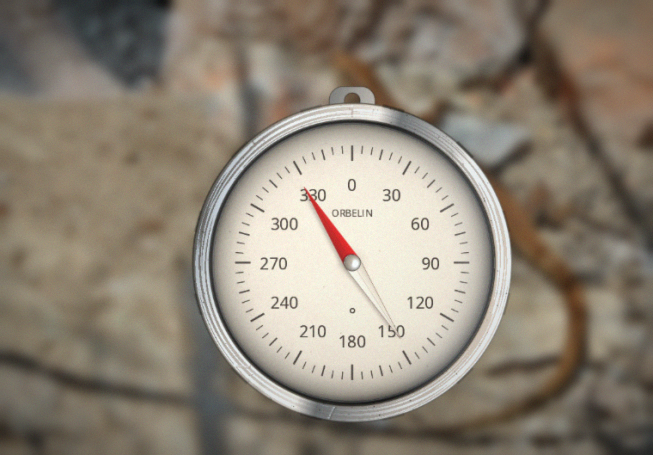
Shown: 327.5 °
